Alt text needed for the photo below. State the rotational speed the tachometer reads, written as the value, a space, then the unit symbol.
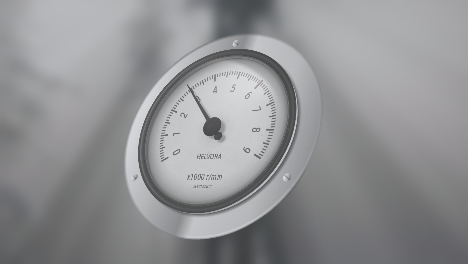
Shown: 3000 rpm
